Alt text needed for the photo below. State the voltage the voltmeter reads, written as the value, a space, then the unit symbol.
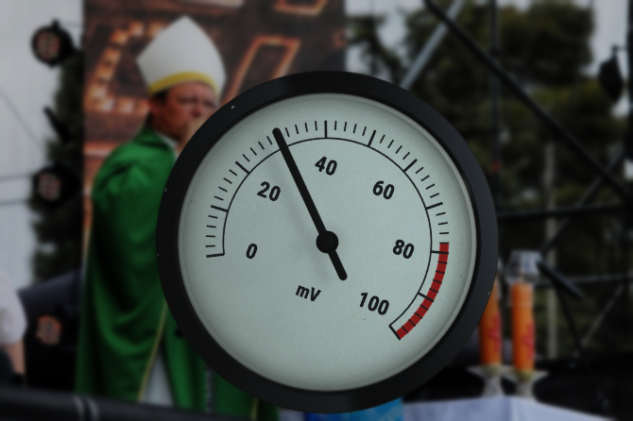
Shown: 30 mV
